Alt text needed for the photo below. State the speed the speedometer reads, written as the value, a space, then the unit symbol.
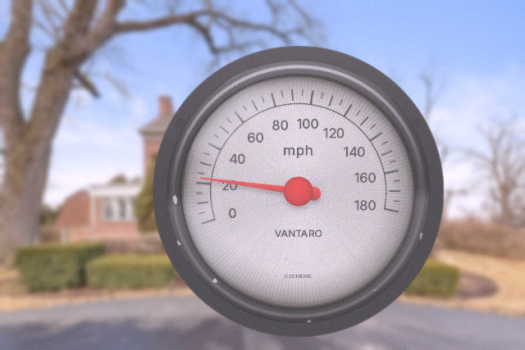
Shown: 22.5 mph
